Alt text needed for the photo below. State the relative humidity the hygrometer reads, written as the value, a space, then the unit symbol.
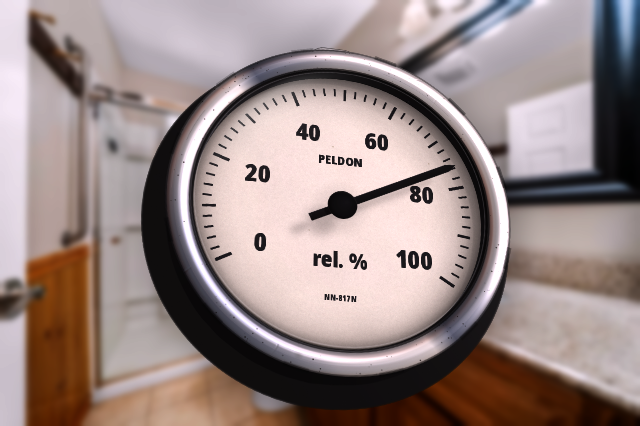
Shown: 76 %
